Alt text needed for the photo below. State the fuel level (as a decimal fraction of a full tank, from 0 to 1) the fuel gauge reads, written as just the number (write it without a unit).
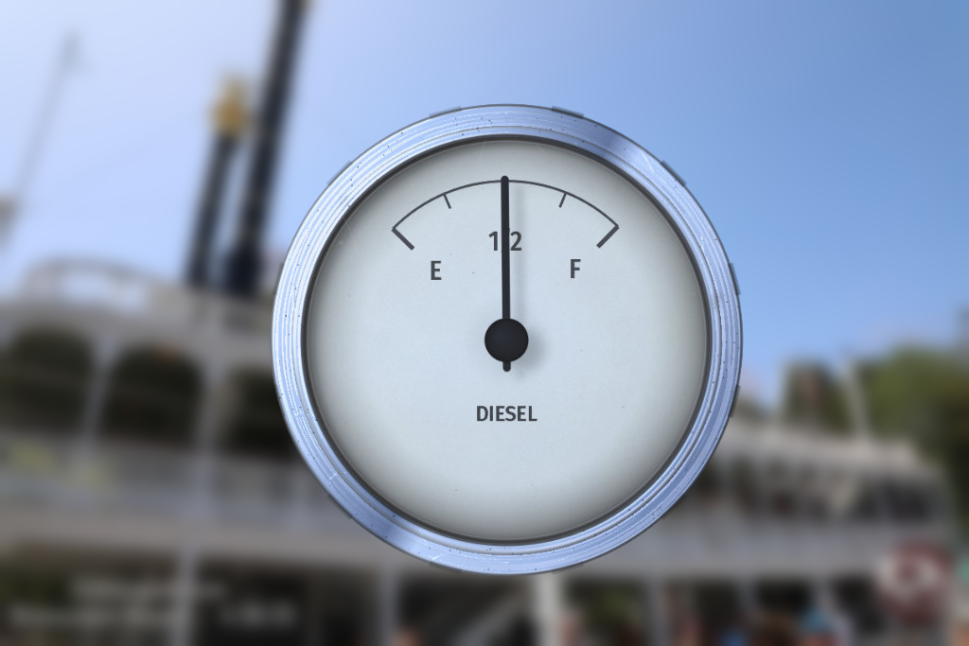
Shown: 0.5
